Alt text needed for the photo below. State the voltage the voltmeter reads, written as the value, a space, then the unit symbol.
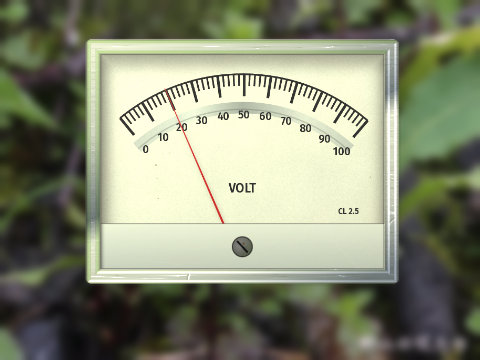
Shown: 20 V
